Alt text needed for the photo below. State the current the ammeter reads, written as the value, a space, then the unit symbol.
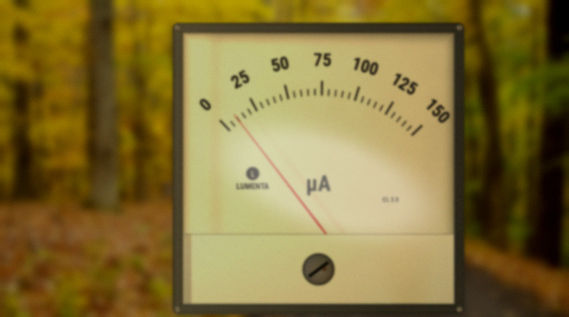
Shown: 10 µA
